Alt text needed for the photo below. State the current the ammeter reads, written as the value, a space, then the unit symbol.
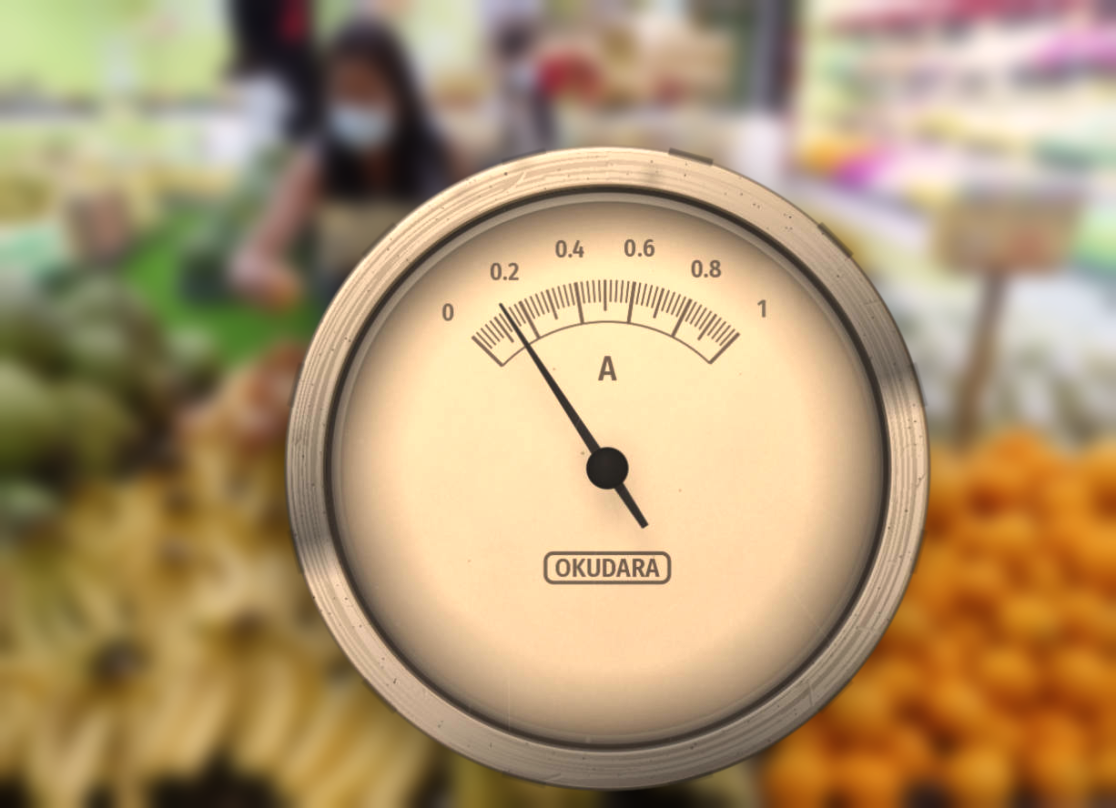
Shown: 0.14 A
